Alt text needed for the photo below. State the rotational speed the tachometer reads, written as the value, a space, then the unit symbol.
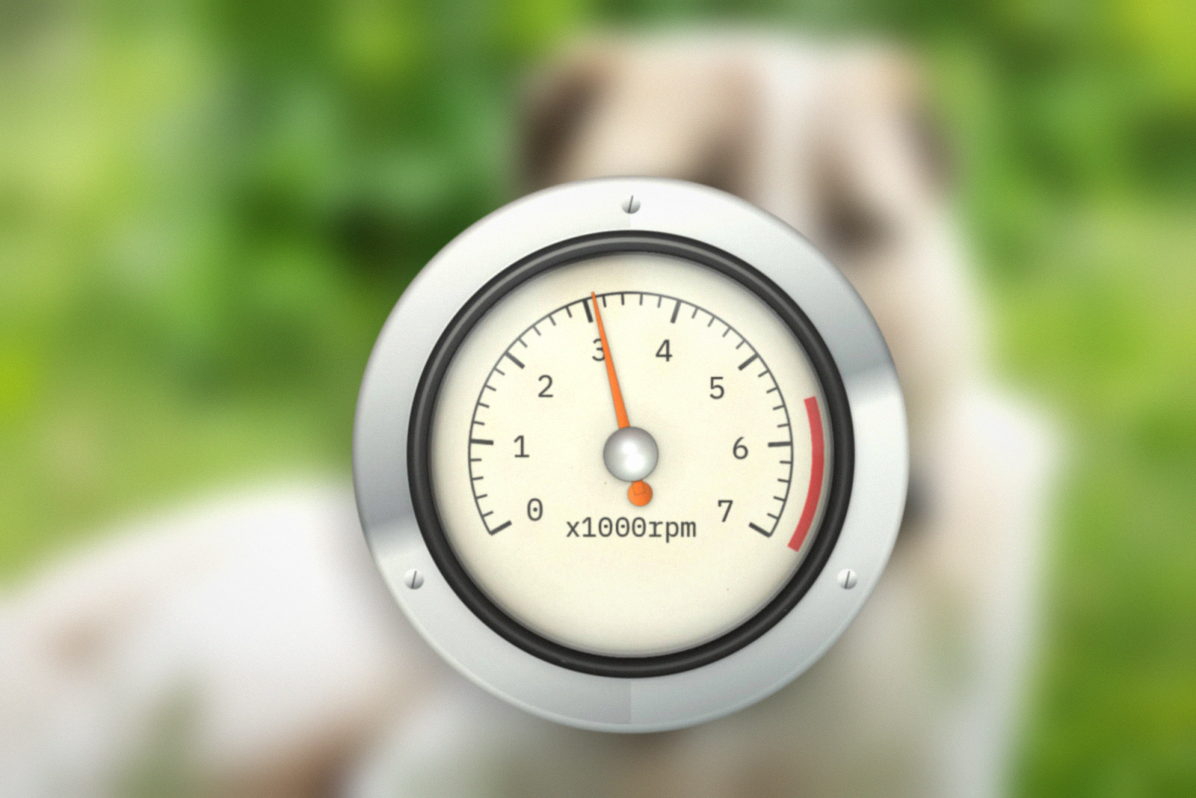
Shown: 3100 rpm
